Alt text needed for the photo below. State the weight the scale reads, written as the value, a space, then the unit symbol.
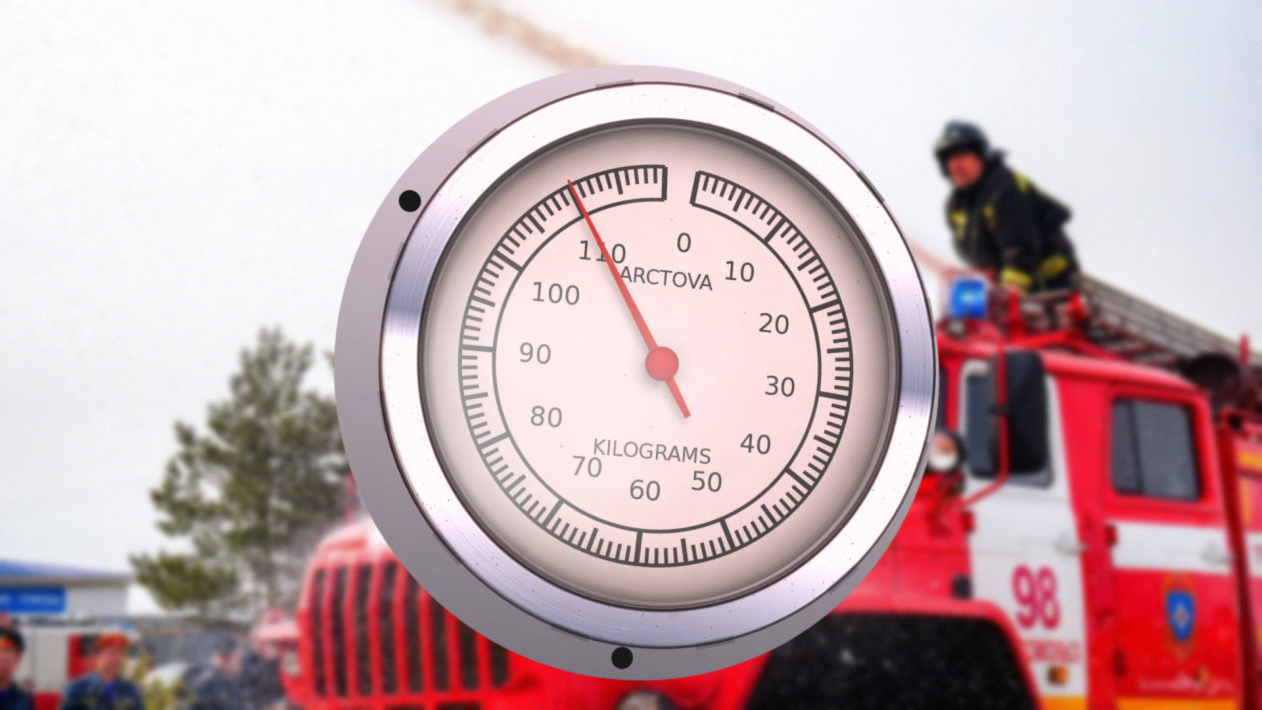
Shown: 110 kg
